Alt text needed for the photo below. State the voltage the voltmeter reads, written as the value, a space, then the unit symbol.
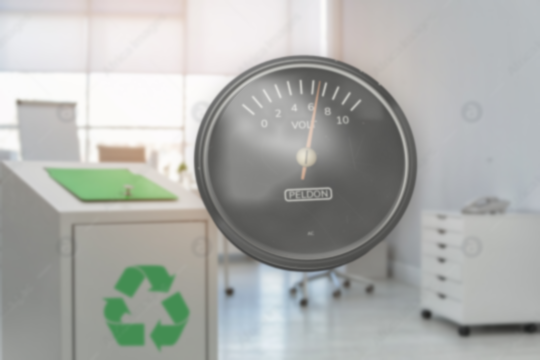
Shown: 6.5 V
